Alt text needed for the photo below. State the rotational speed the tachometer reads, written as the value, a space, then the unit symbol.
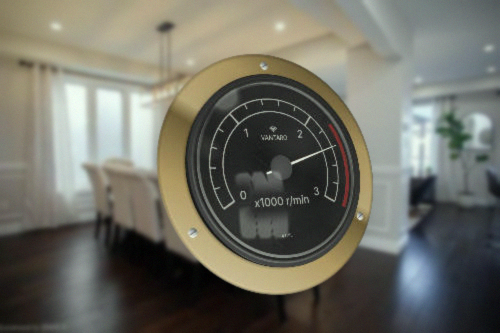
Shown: 2400 rpm
